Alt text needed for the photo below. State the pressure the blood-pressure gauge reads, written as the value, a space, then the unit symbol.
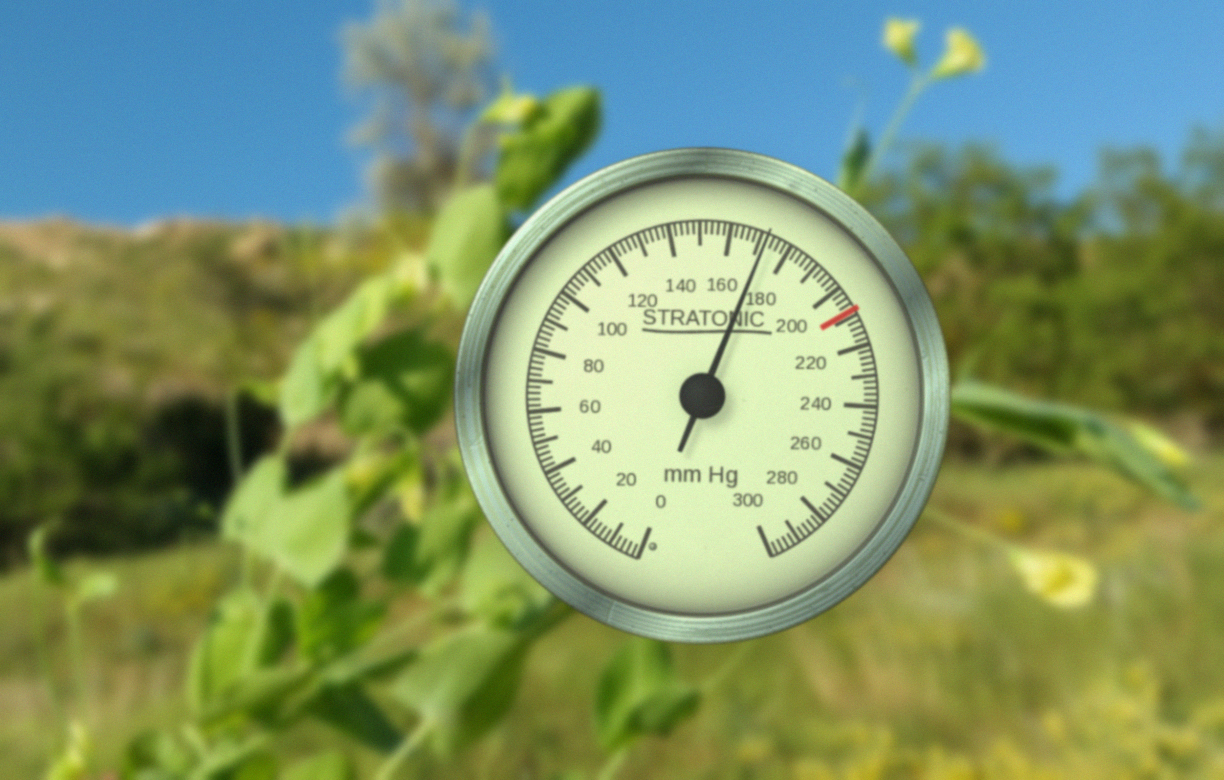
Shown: 172 mmHg
